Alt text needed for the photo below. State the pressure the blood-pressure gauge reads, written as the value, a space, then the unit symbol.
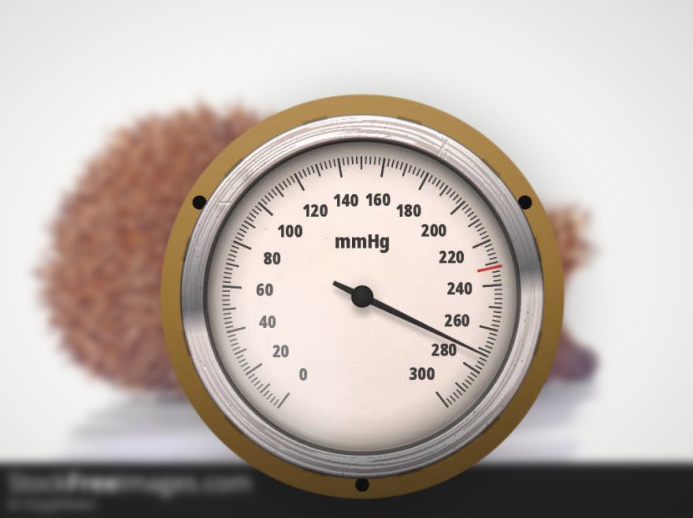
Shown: 272 mmHg
